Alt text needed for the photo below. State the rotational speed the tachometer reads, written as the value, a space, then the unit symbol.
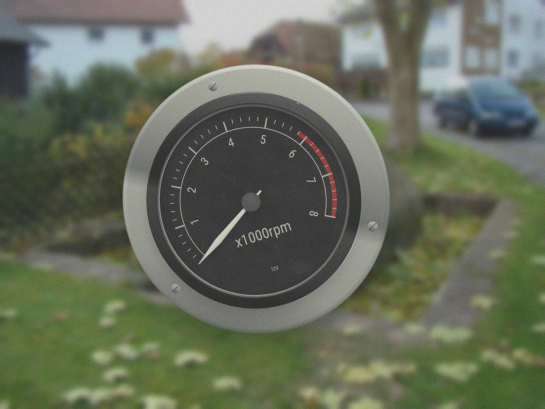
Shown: 0 rpm
